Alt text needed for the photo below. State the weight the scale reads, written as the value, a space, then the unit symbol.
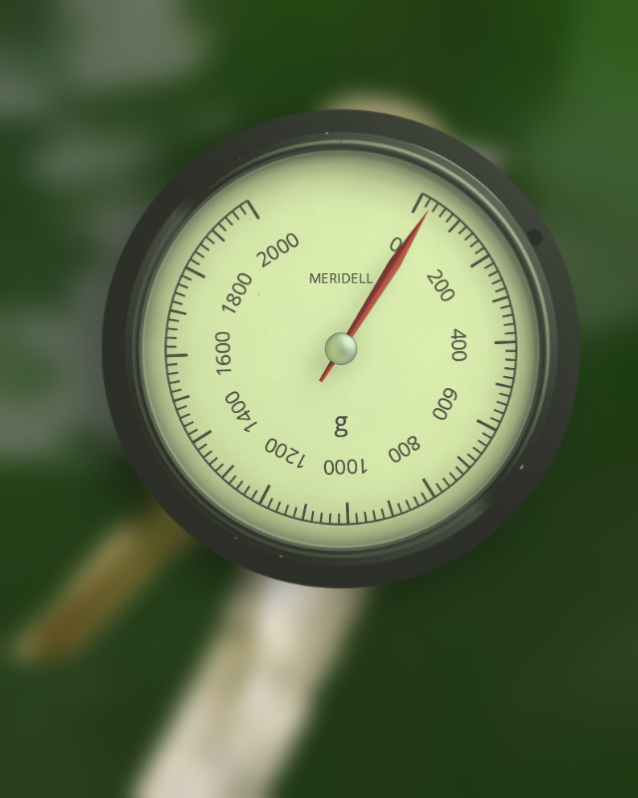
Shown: 30 g
